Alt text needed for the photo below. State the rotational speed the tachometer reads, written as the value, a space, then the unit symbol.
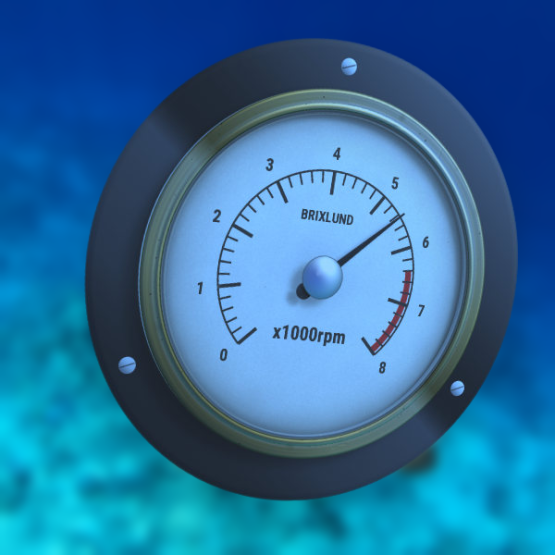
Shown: 5400 rpm
